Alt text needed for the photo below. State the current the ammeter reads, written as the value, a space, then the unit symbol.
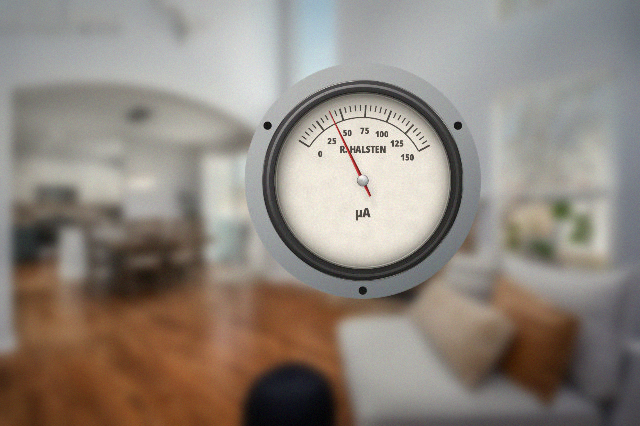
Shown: 40 µA
